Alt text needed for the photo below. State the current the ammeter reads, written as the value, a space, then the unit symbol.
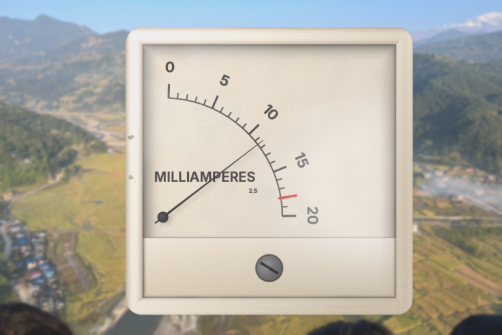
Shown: 11.5 mA
